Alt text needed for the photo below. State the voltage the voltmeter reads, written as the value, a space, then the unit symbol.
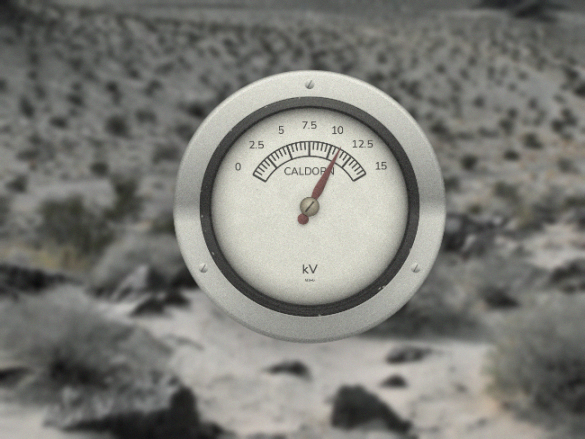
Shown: 11 kV
